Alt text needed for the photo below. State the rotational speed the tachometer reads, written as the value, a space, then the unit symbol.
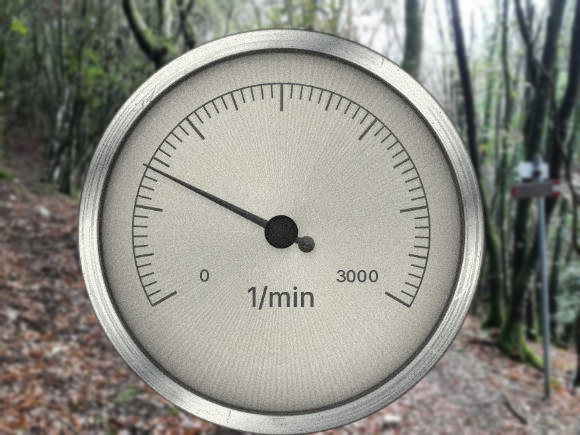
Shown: 700 rpm
